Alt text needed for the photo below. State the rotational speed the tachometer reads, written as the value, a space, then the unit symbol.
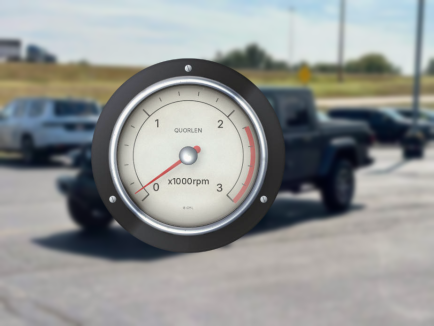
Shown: 100 rpm
